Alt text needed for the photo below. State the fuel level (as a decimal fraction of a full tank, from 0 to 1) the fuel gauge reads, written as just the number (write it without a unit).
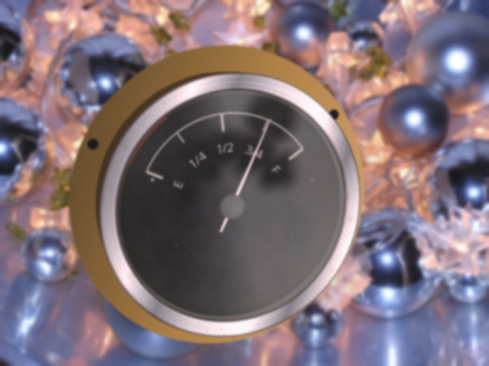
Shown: 0.75
